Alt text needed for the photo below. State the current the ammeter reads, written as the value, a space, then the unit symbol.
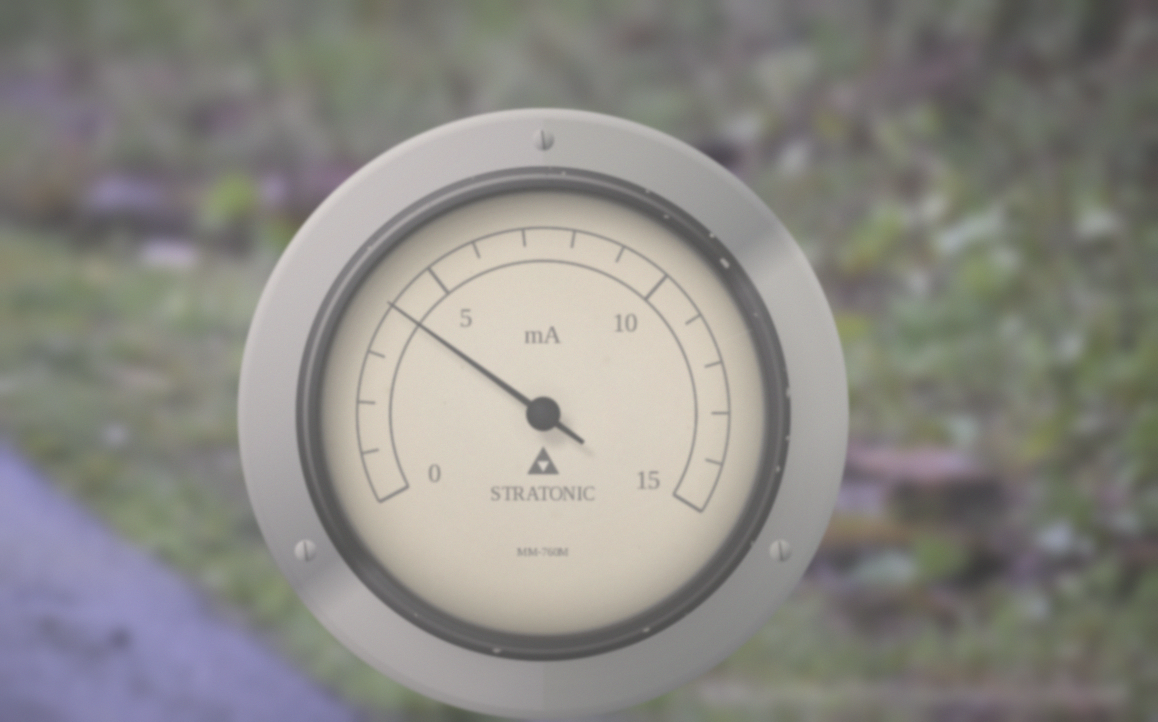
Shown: 4 mA
